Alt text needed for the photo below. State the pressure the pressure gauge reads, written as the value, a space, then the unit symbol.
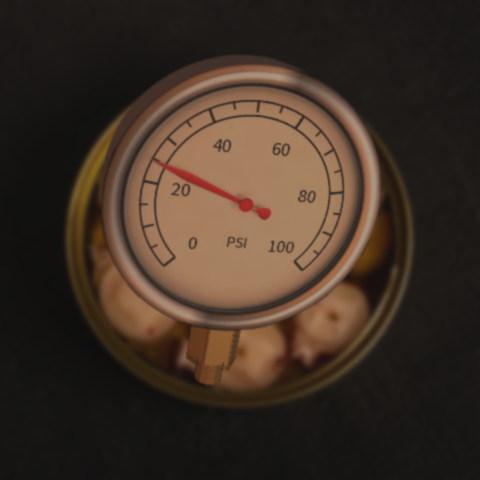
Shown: 25 psi
